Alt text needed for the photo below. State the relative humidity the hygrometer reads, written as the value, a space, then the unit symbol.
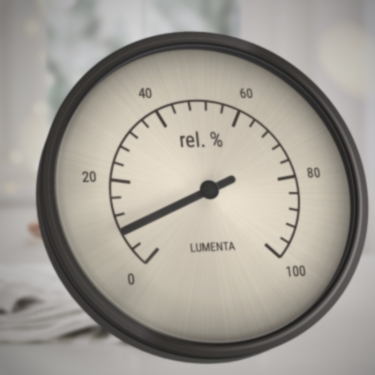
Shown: 8 %
